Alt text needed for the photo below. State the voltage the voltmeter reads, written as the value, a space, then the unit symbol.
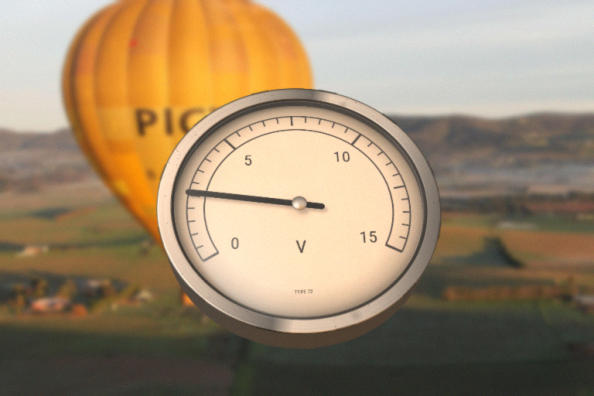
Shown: 2.5 V
